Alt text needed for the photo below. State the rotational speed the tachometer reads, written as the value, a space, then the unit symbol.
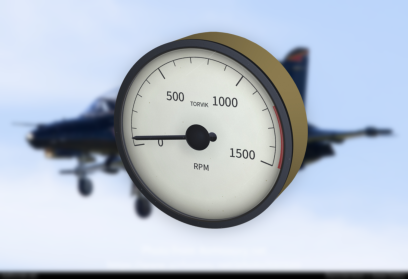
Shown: 50 rpm
